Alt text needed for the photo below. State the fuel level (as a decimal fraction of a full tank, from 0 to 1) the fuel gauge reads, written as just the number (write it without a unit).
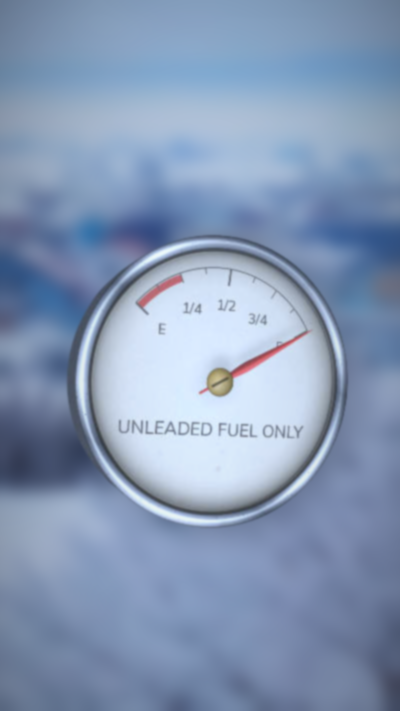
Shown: 1
